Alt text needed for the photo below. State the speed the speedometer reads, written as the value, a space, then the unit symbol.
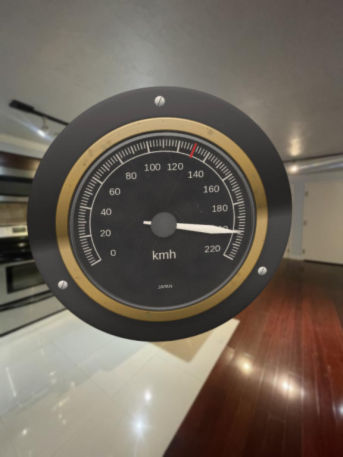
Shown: 200 km/h
